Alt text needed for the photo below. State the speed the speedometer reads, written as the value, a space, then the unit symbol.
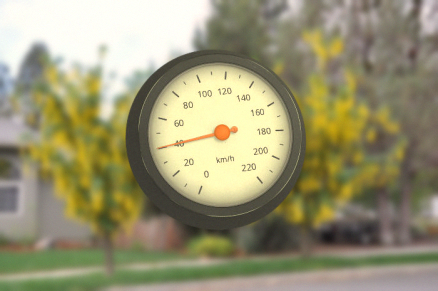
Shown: 40 km/h
